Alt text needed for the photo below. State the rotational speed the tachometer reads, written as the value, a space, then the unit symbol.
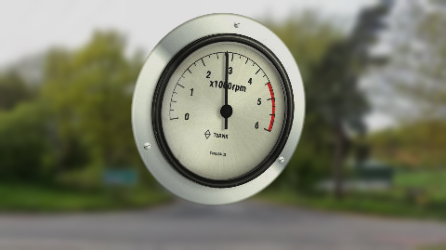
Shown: 2750 rpm
